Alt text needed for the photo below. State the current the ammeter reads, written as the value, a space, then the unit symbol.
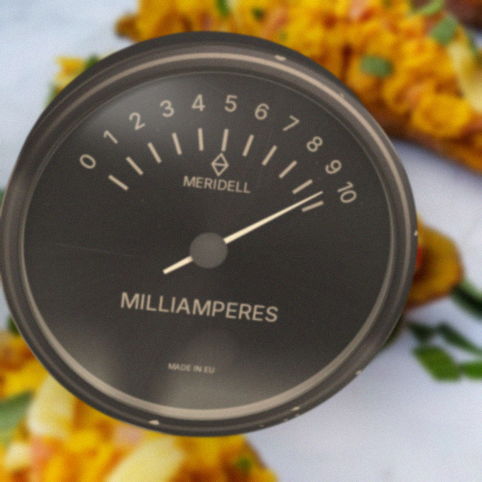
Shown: 9.5 mA
